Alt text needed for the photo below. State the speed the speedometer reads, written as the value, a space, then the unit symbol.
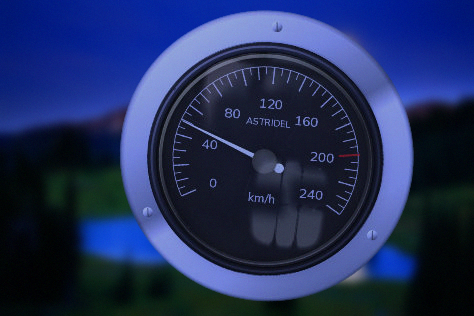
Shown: 50 km/h
